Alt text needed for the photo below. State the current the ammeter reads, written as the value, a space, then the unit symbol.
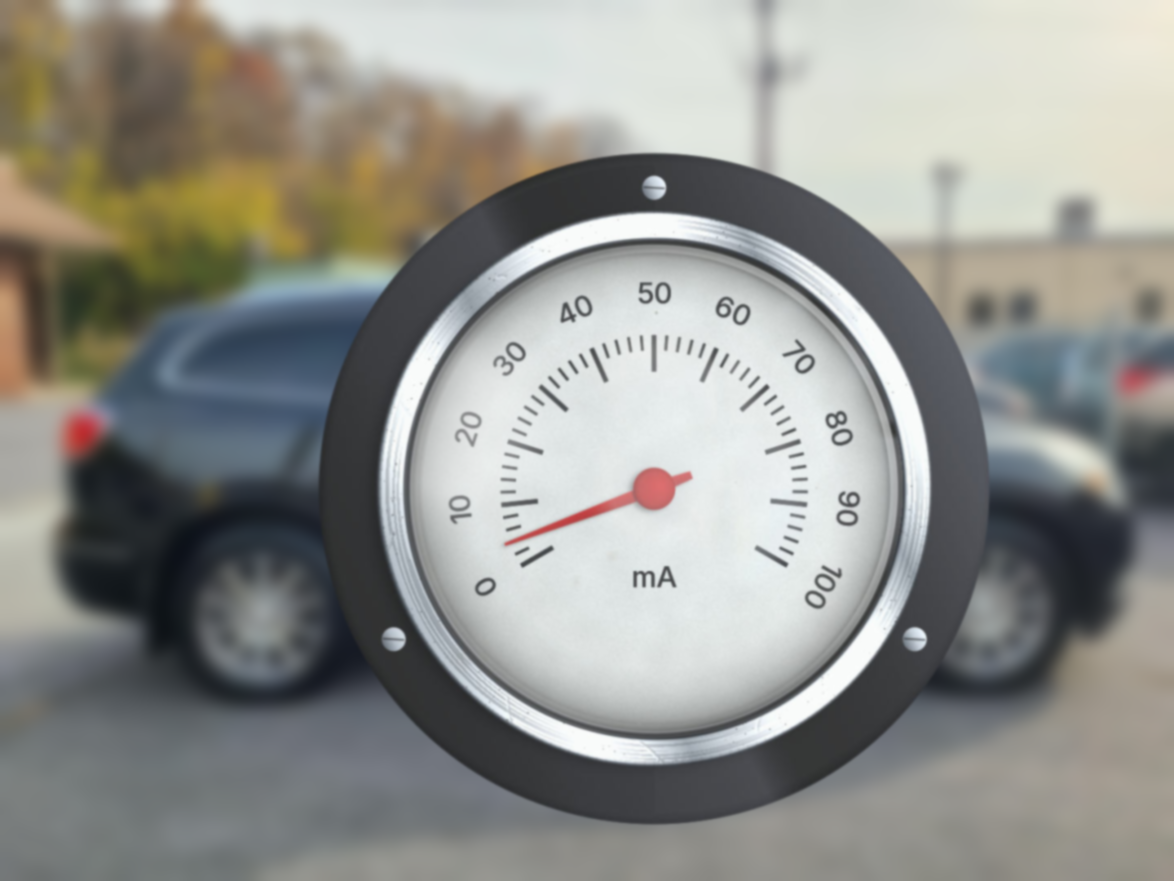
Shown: 4 mA
